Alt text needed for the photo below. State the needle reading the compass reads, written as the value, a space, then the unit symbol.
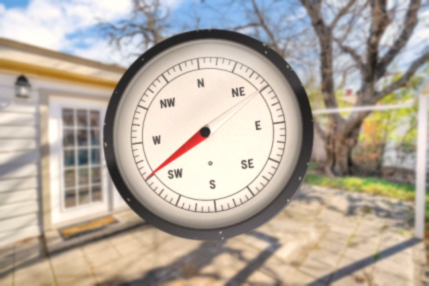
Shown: 240 °
